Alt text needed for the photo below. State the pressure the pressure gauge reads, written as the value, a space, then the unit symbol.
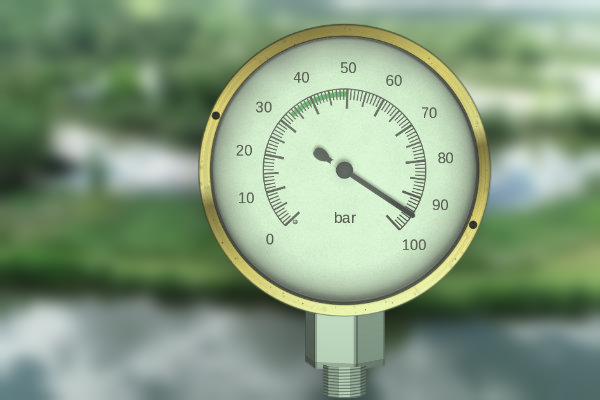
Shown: 95 bar
